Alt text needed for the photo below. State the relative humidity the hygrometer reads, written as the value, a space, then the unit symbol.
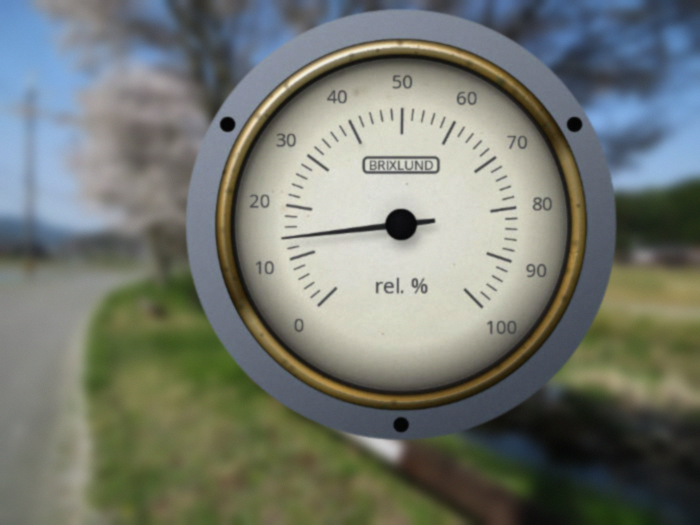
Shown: 14 %
